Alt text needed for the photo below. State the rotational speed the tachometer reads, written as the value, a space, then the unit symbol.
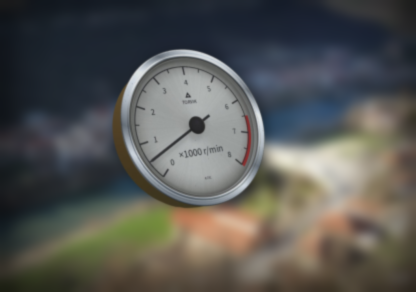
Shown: 500 rpm
